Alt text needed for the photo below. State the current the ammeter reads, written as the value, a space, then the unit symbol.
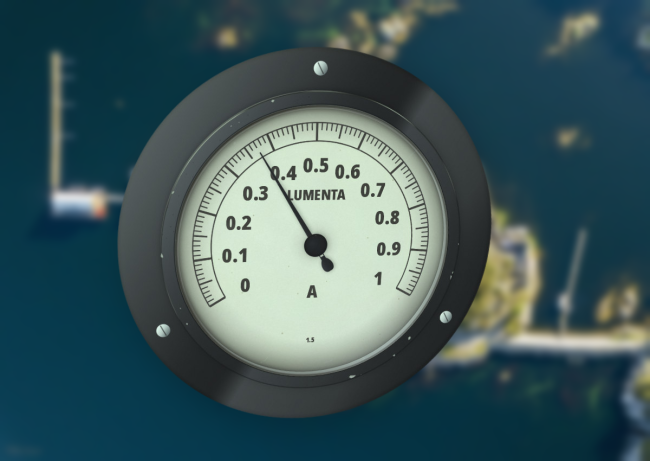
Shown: 0.37 A
